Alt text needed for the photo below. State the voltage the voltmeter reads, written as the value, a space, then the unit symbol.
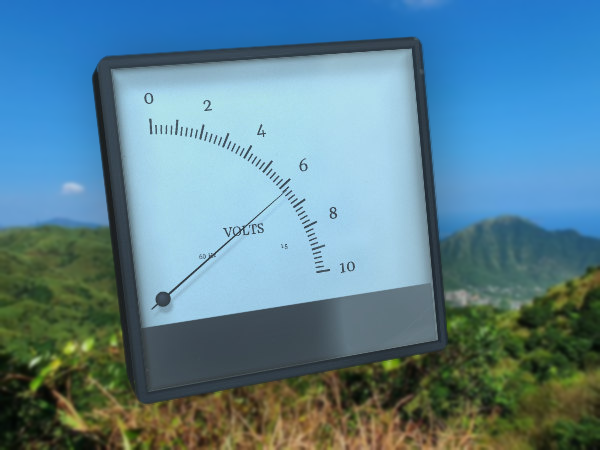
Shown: 6.2 V
